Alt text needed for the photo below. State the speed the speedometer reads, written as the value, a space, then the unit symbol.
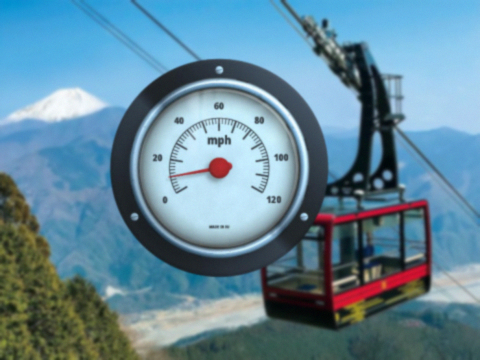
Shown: 10 mph
